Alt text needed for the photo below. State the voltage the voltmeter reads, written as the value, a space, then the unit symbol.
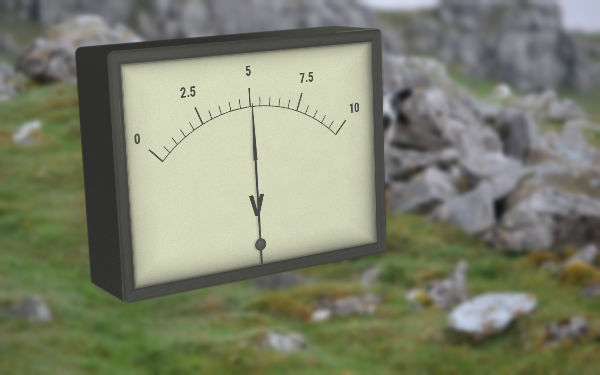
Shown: 5 V
